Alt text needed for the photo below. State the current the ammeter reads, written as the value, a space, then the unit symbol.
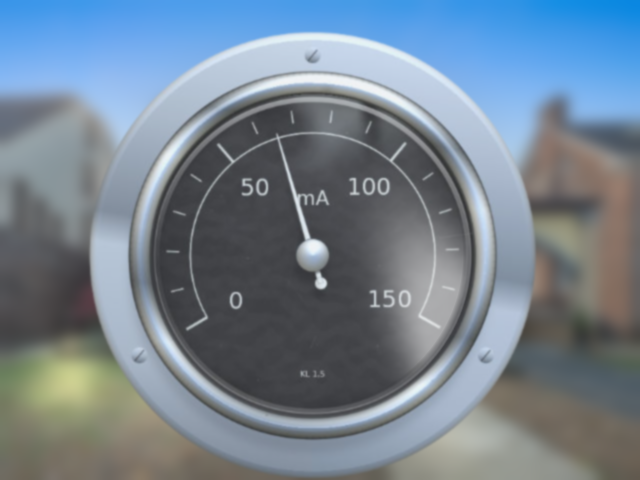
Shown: 65 mA
